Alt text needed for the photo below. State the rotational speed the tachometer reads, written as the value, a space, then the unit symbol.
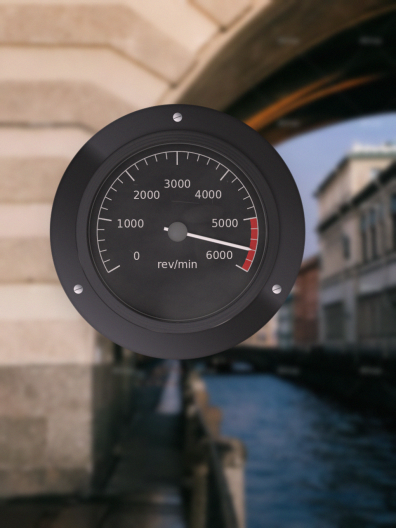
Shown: 5600 rpm
